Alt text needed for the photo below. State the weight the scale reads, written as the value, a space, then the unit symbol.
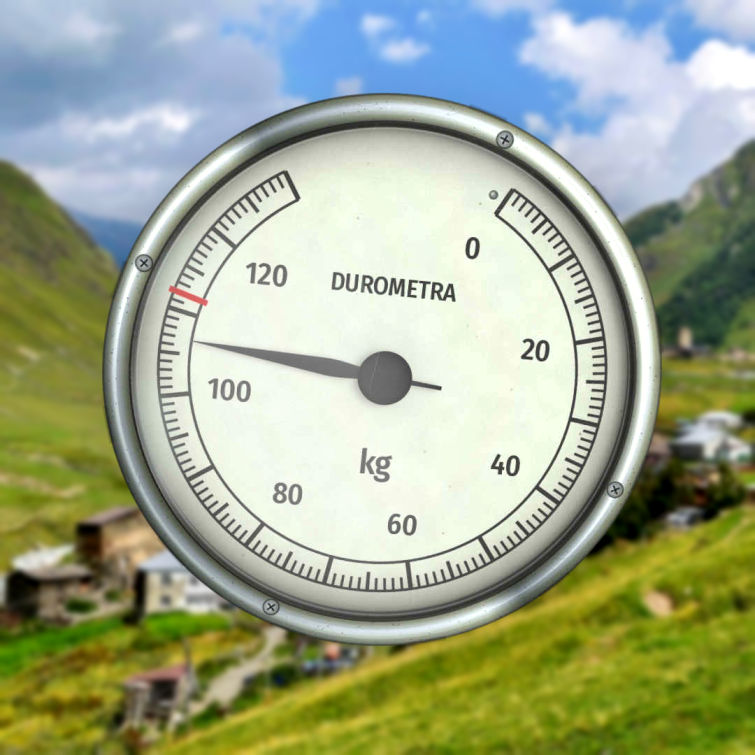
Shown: 107 kg
